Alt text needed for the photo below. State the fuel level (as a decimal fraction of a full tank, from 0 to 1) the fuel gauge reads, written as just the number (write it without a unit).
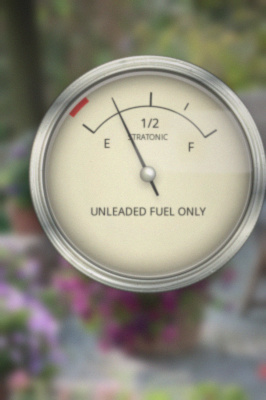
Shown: 0.25
